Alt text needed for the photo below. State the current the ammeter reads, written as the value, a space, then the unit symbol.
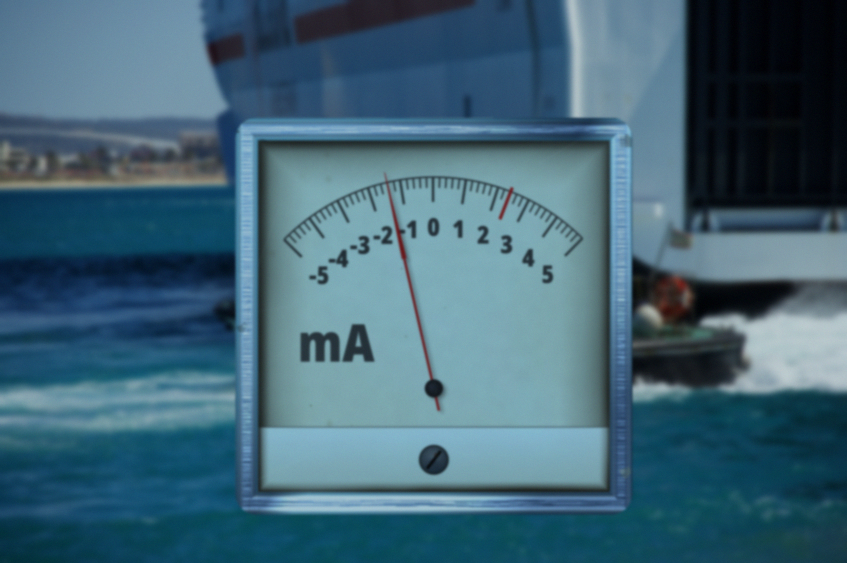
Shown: -1.4 mA
